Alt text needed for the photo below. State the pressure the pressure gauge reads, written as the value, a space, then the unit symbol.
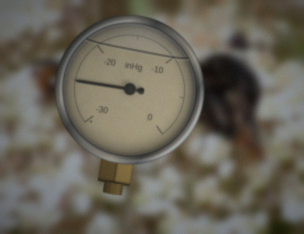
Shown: -25 inHg
